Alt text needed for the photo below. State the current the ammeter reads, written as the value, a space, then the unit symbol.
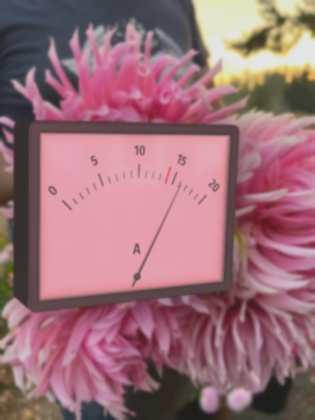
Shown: 16 A
